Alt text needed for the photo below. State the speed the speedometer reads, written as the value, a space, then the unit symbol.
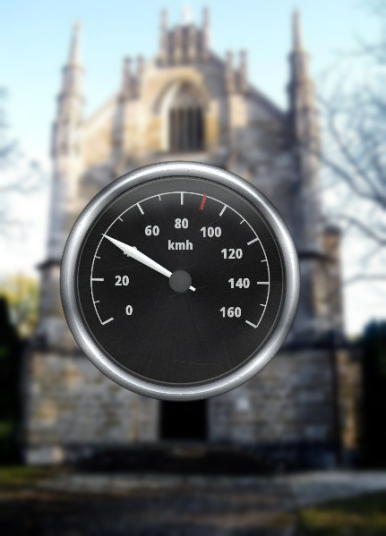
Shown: 40 km/h
